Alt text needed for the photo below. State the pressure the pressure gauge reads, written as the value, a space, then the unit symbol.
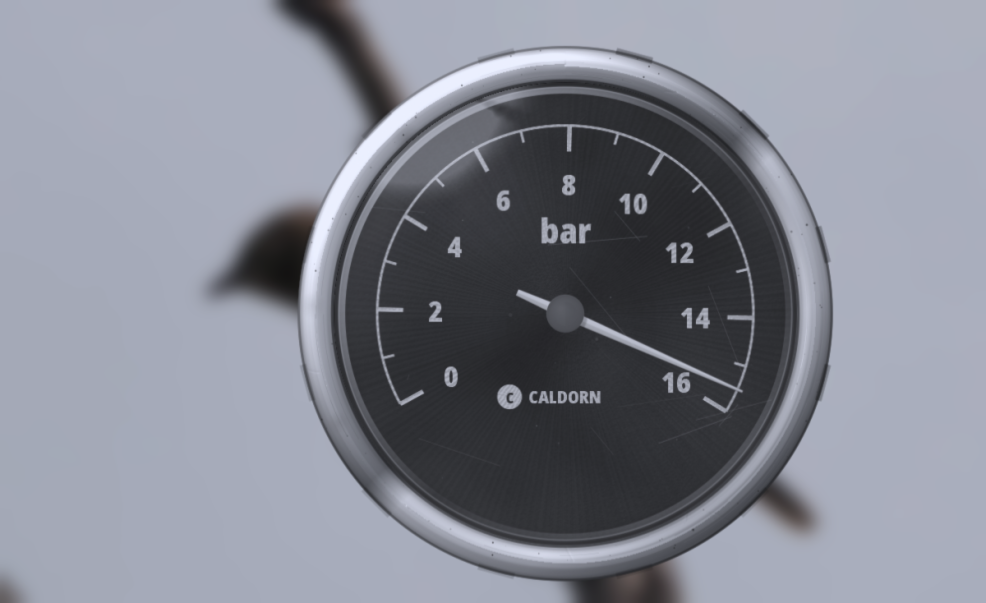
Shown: 15.5 bar
